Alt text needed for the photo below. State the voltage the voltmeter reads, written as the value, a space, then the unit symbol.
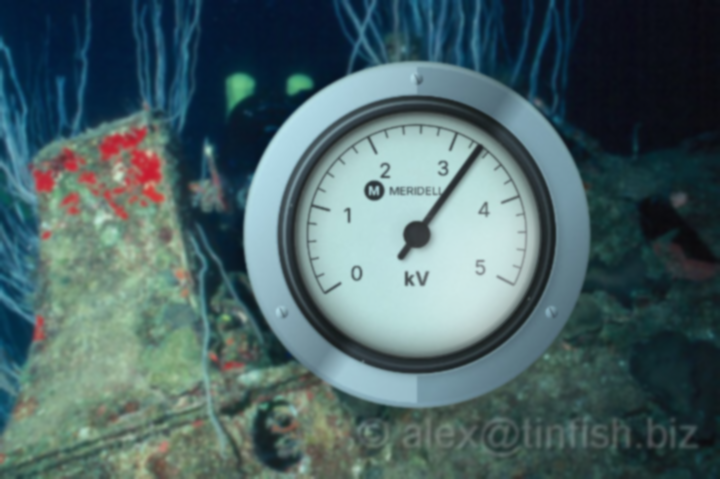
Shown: 3.3 kV
